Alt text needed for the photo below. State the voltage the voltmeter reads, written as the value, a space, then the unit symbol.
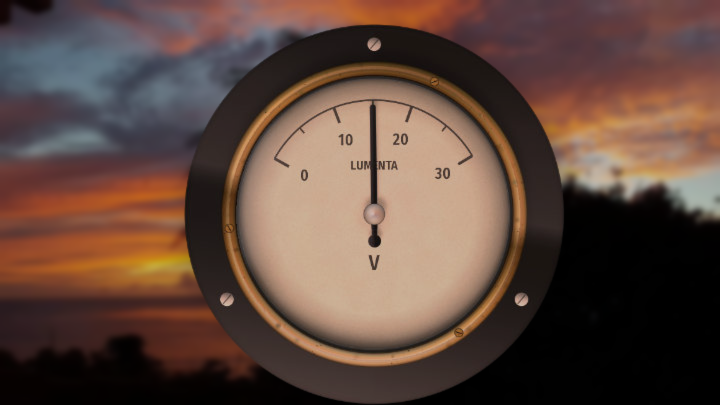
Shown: 15 V
